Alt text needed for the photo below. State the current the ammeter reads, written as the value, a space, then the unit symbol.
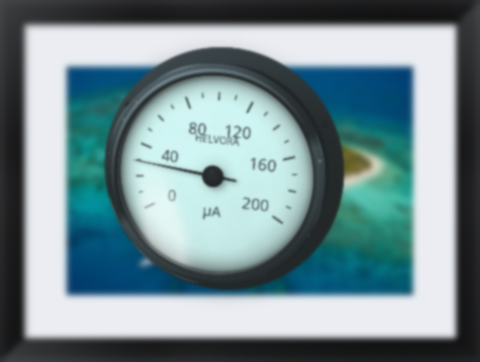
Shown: 30 µA
